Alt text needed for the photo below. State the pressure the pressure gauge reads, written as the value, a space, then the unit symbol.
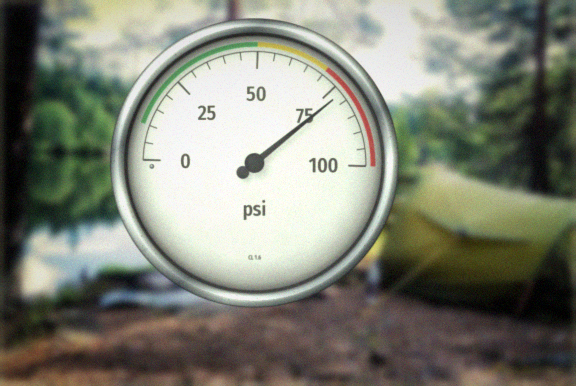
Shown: 77.5 psi
